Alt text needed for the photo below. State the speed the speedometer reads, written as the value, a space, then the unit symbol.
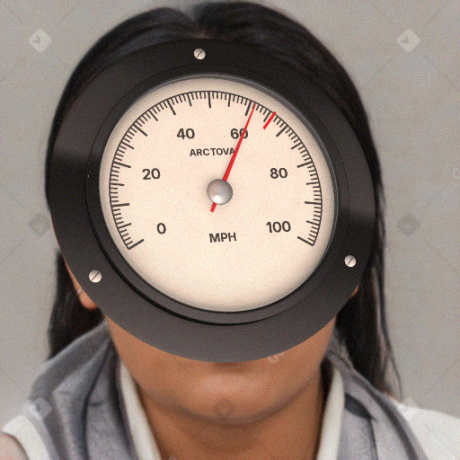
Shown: 61 mph
